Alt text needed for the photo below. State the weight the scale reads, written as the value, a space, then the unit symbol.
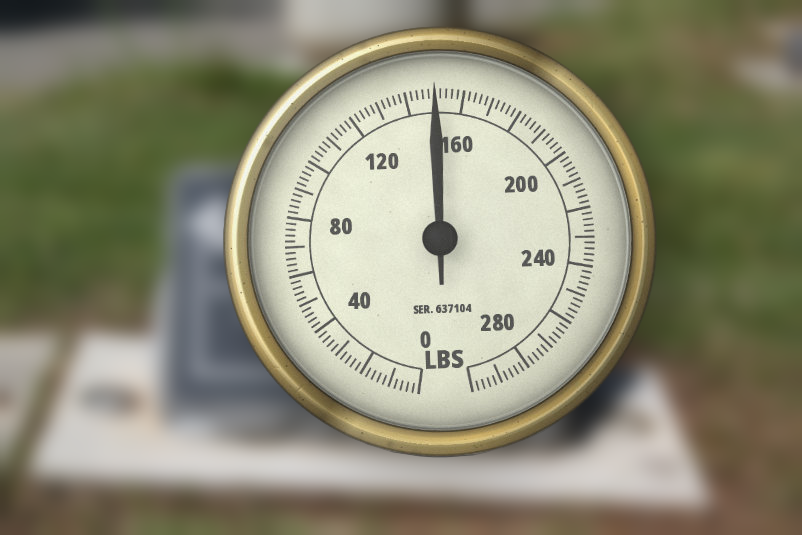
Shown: 150 lb
